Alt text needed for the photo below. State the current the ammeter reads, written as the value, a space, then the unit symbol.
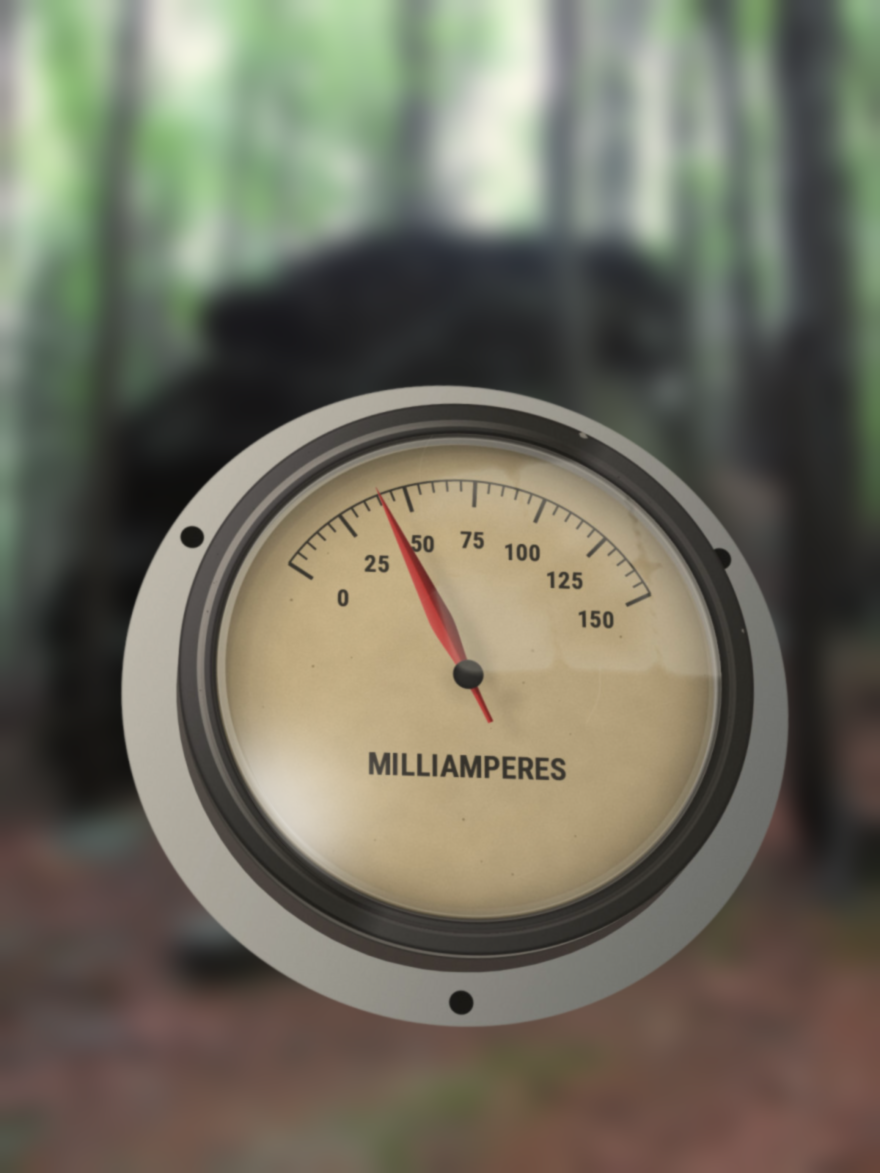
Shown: 40 mA
